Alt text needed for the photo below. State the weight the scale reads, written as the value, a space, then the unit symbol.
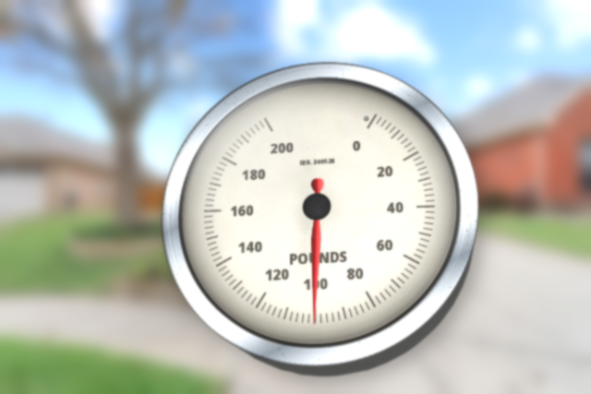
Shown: 100 lb
